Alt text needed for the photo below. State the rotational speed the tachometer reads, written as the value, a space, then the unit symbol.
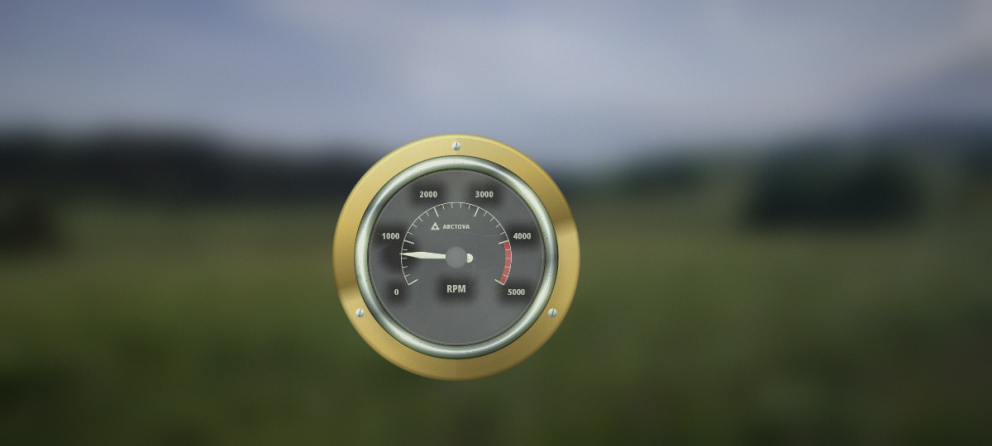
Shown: 700 rpm
